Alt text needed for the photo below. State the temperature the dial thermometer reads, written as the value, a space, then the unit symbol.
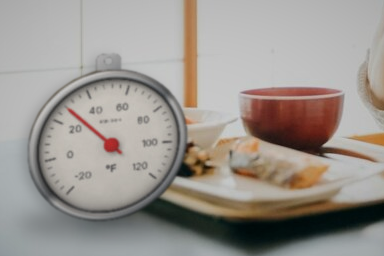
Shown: 28 °F
